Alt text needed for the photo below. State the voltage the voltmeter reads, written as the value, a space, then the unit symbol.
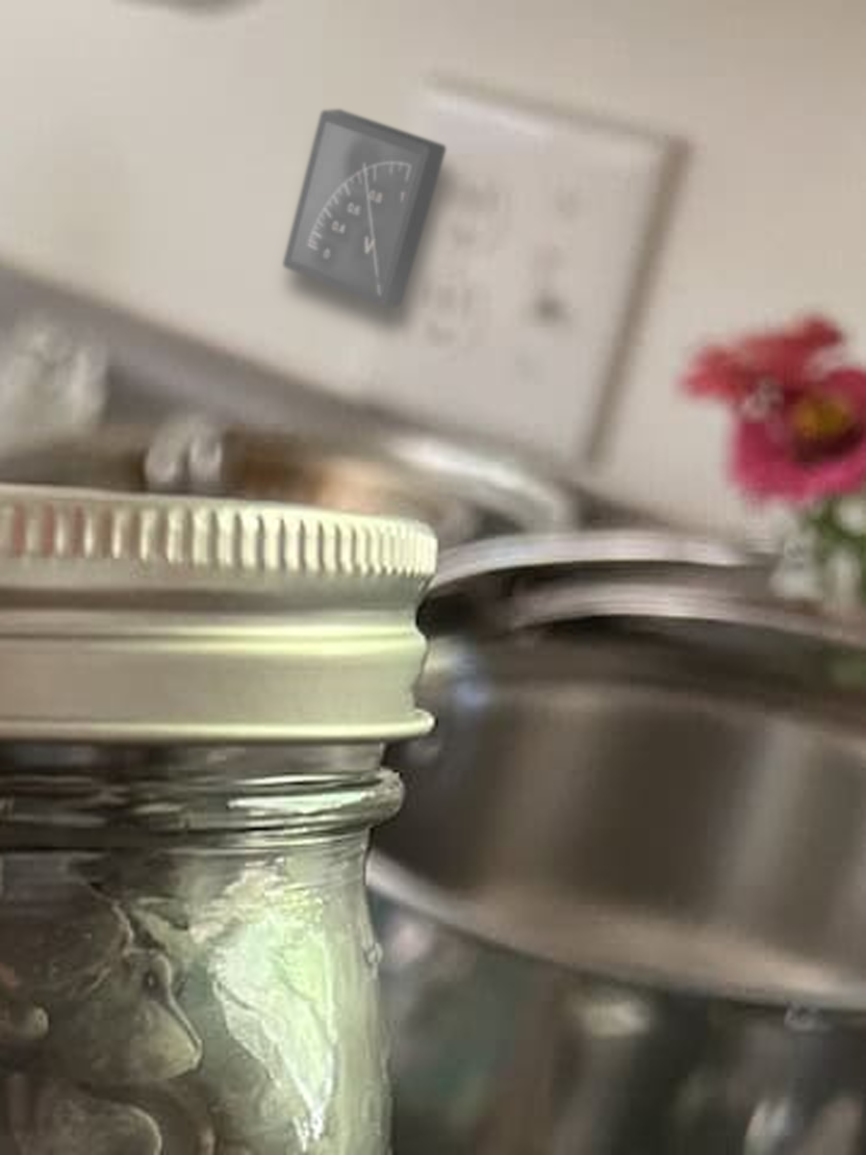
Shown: 0.75 V
